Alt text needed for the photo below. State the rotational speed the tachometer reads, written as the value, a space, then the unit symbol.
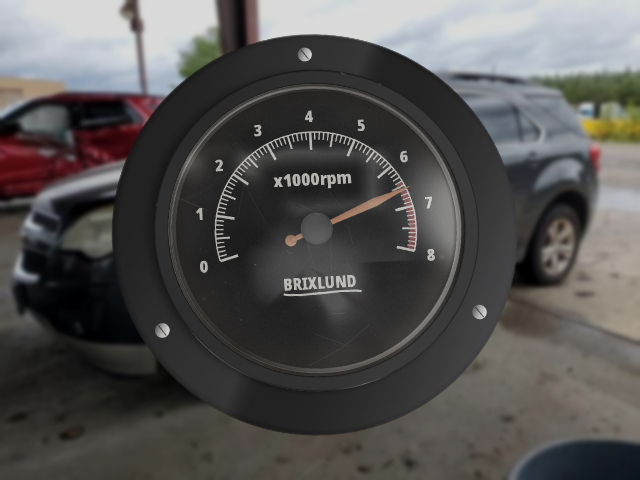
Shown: 6600 rpm
